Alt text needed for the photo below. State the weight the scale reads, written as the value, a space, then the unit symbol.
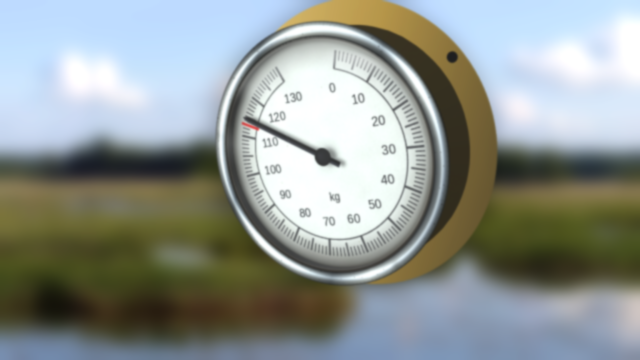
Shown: 115 kg
